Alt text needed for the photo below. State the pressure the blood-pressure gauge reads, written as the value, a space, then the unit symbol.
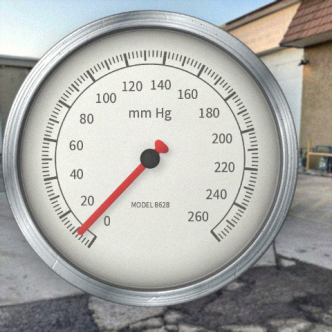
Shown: 8 mmHg
